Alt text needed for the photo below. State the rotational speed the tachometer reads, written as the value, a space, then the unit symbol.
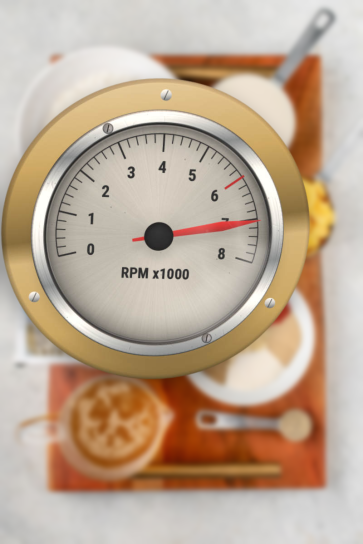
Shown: 7000 rpm
